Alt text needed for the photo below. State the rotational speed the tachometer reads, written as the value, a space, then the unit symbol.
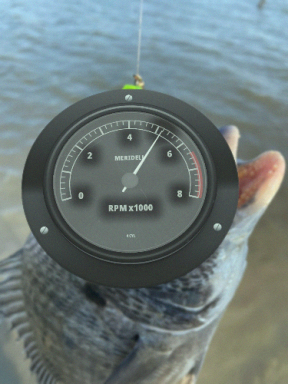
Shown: 5200 rpm
